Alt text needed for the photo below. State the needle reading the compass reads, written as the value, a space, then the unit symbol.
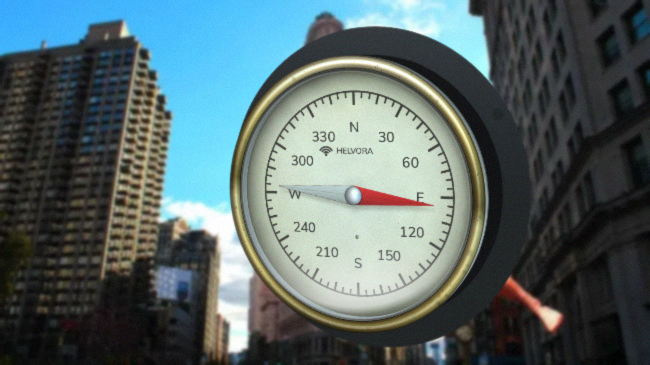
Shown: 95 °
